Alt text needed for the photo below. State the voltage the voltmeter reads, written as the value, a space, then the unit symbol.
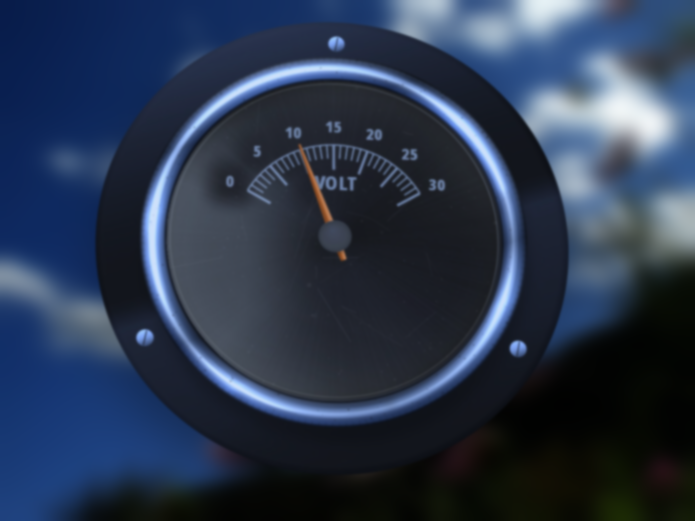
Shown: 10 V
